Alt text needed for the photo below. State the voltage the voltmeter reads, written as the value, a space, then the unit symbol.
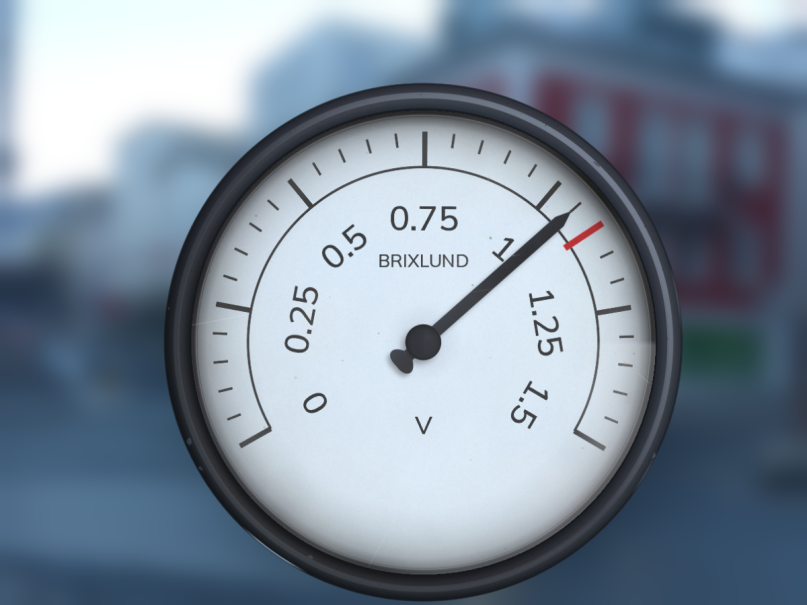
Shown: 1.05 V
